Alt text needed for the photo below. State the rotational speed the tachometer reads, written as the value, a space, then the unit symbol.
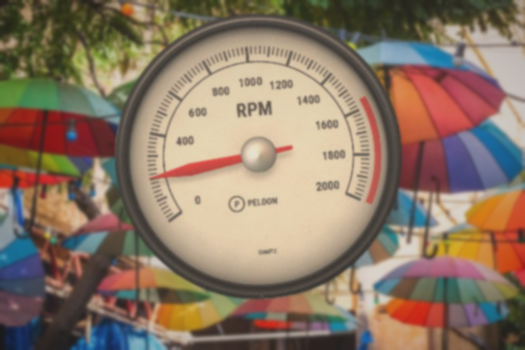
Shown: 200 rpm
